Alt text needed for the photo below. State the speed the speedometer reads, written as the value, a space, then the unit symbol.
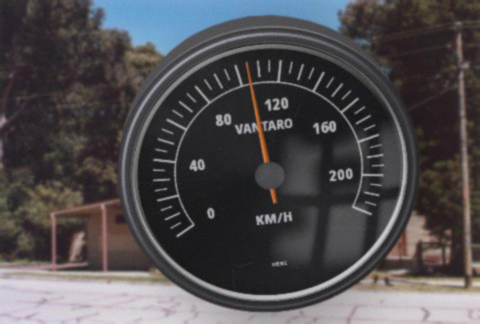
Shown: 105 km/h
